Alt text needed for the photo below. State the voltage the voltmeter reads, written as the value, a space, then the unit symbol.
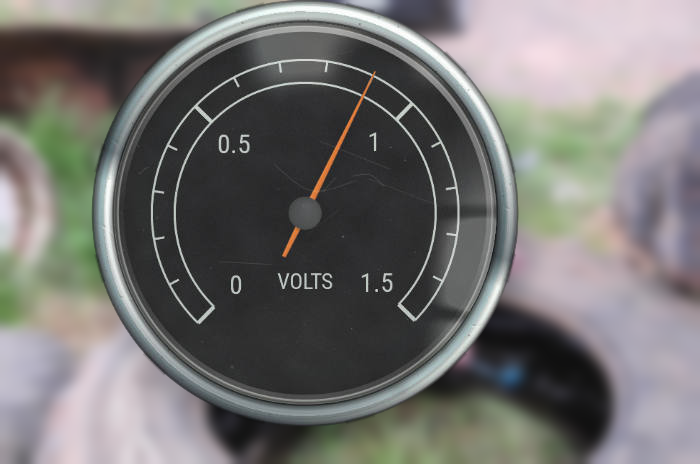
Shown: 0.9 V
